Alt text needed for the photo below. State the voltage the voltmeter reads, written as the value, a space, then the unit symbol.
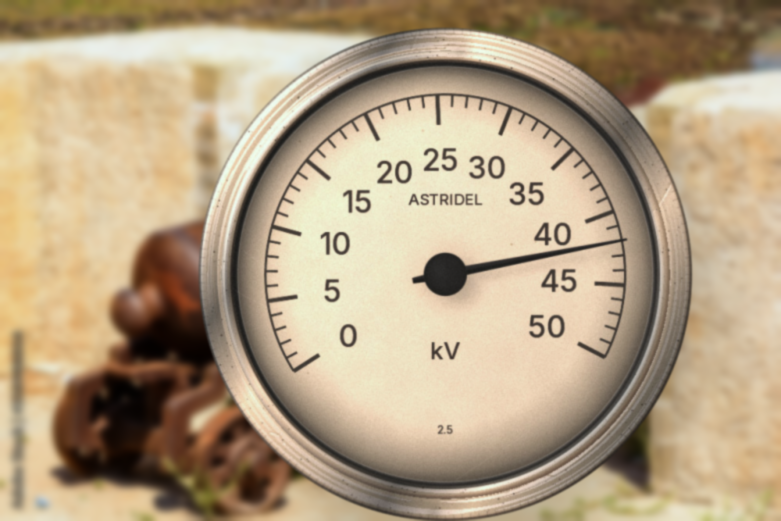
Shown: 42 kV
